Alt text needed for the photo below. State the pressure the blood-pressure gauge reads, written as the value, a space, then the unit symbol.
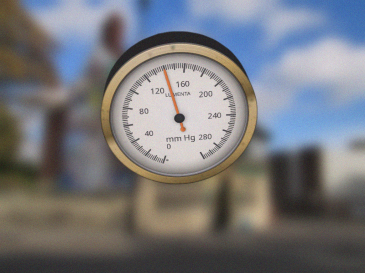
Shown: 140 mmHg
